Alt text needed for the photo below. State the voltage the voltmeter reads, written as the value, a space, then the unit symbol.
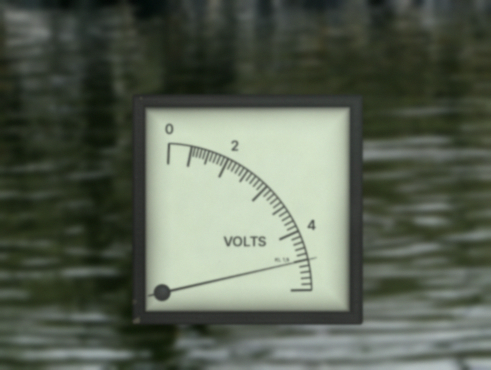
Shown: 4.5 V
